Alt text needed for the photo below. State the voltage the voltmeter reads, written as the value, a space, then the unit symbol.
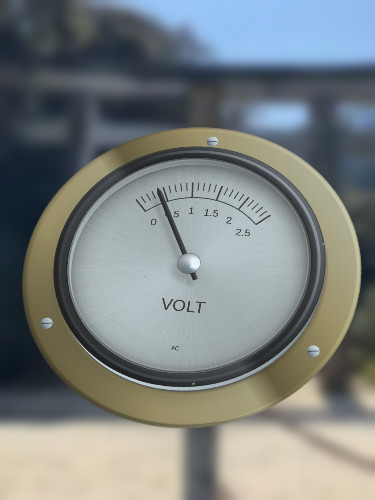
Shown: 0.4 V
